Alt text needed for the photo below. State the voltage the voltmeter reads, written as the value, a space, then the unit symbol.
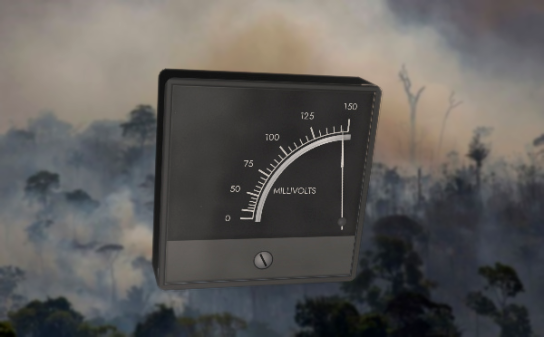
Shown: 145 mV
